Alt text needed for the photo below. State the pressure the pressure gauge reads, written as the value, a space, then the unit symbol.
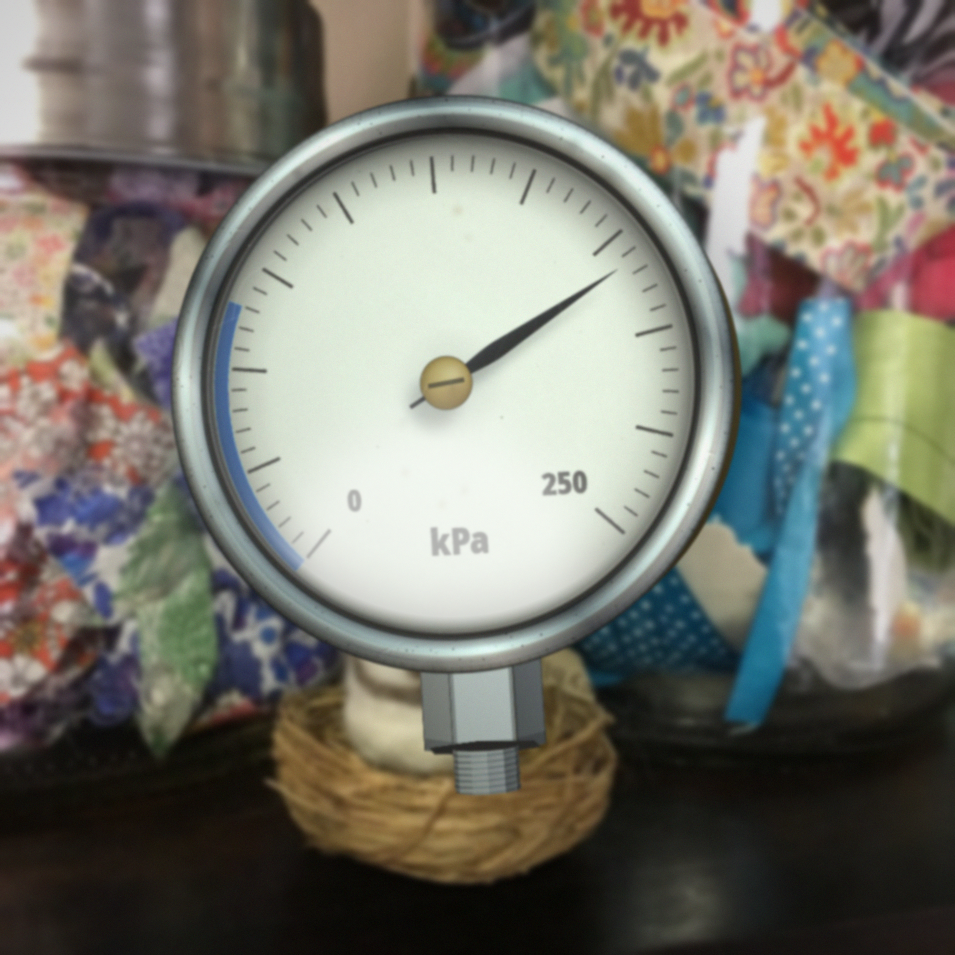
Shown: 182.5 kPa
